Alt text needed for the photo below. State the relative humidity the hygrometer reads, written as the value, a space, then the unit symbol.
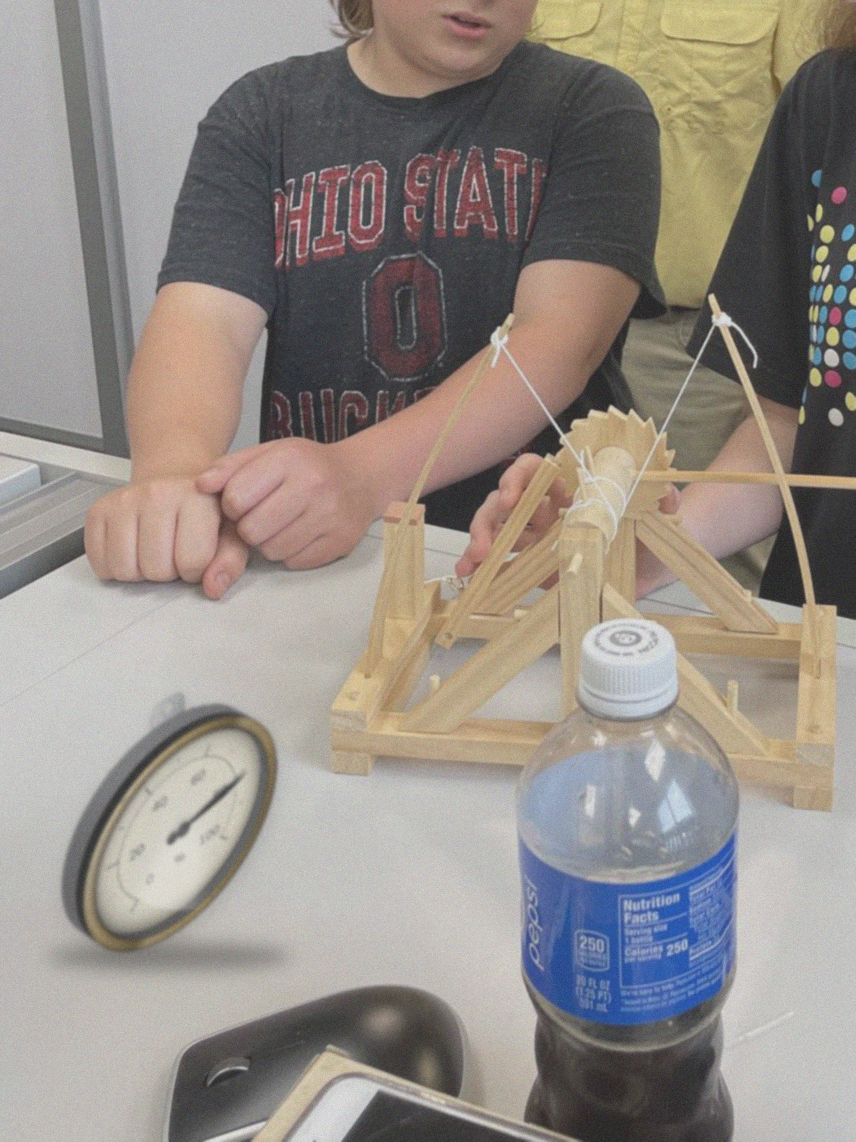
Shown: 80 %
